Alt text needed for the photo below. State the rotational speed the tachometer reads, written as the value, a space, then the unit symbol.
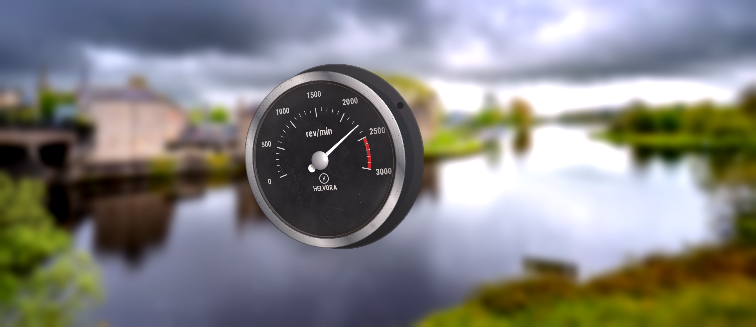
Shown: 2300 rpm
